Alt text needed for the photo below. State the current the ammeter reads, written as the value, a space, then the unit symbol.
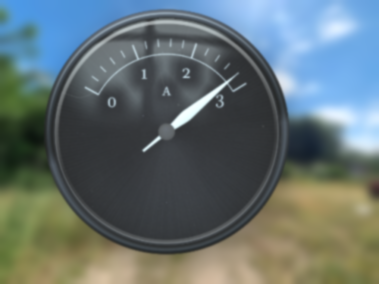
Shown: 2.8 A
